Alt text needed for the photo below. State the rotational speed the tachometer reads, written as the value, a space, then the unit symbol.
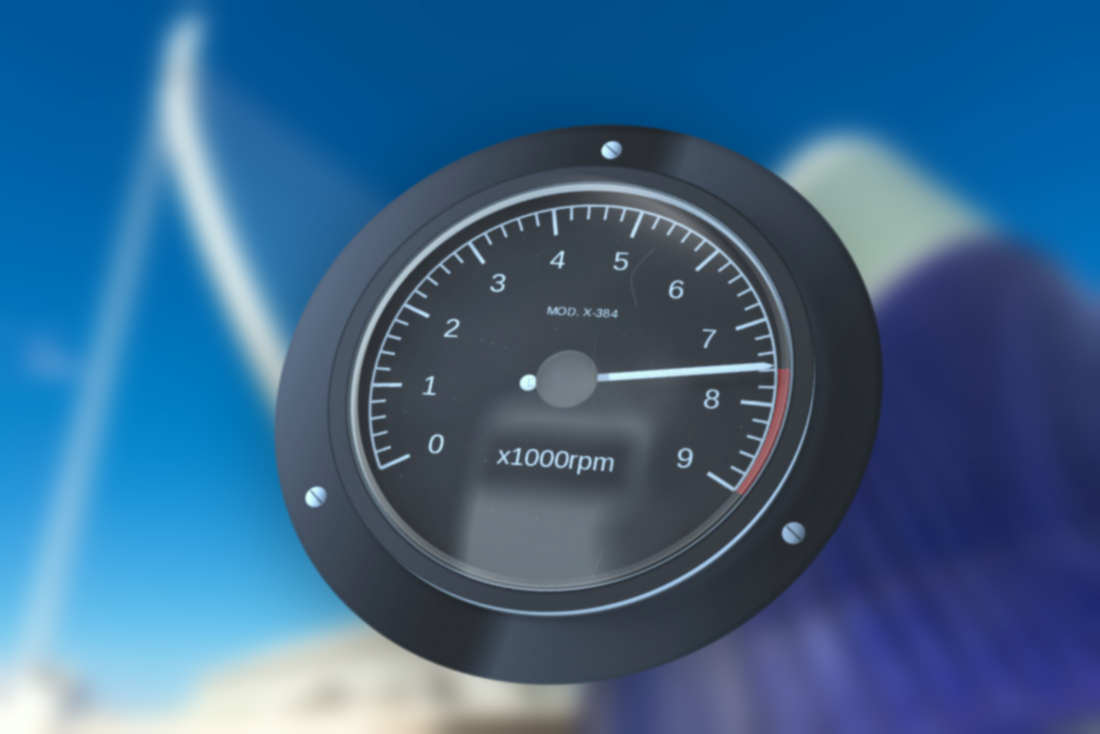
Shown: 7600 rpm
